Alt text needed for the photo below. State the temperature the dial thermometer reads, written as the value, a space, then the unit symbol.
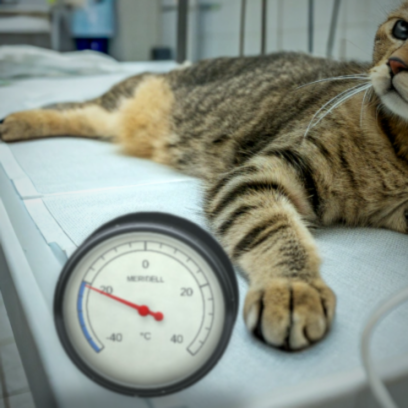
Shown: -20 °C
